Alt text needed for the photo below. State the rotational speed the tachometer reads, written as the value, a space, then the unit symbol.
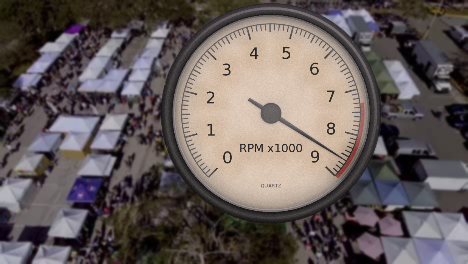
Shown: 8600 rpm
